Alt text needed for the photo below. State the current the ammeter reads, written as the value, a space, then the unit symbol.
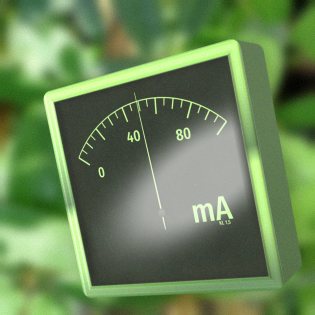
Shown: 50 mA
